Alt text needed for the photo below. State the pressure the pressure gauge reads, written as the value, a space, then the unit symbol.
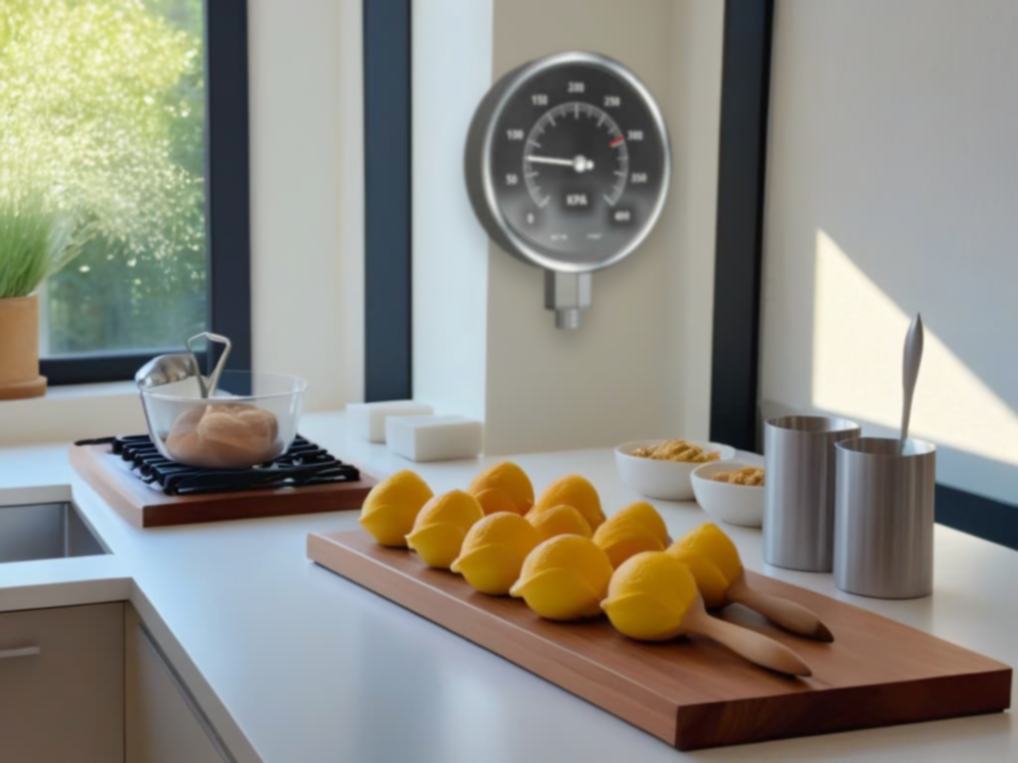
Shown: 75 kPa
